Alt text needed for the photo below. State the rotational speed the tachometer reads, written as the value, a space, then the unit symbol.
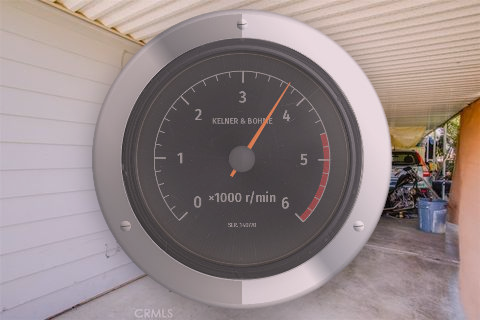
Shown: 3700 rpm
